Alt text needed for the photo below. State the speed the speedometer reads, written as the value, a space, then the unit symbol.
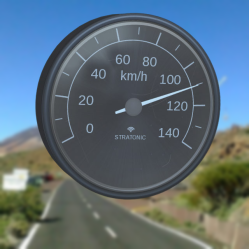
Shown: 110 km/h
